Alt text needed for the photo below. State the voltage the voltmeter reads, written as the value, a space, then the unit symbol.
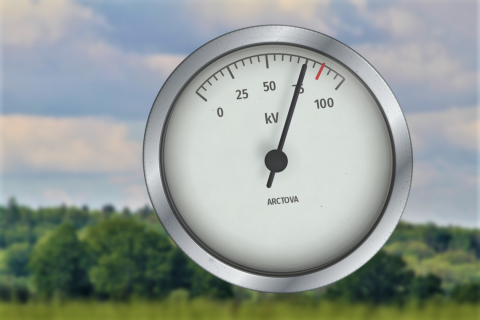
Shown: 75 kV
